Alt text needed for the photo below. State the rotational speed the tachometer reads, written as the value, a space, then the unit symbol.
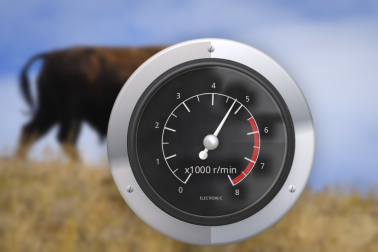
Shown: 4750 rpm
